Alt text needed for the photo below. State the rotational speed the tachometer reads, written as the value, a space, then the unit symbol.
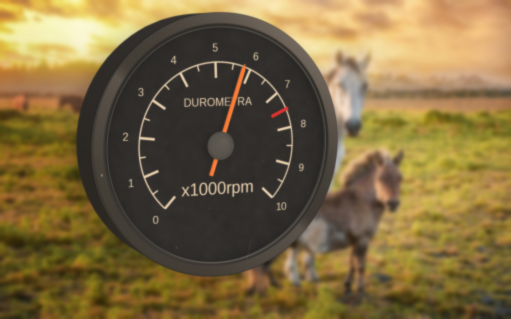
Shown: 5750 rpm
